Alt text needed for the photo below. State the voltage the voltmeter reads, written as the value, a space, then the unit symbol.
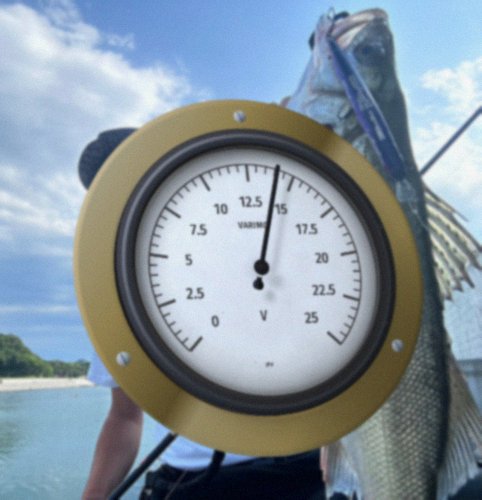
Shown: 14 V
